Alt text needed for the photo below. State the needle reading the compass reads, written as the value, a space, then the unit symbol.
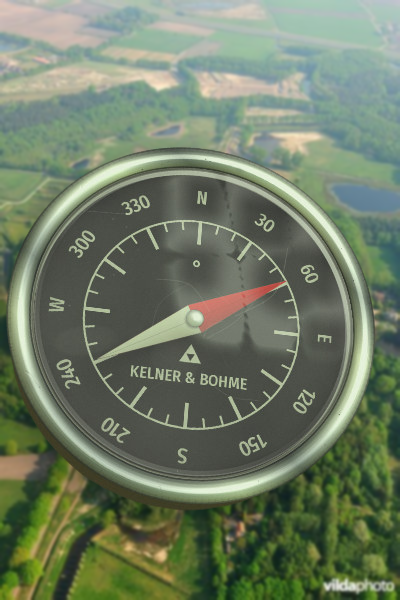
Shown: 60 °
